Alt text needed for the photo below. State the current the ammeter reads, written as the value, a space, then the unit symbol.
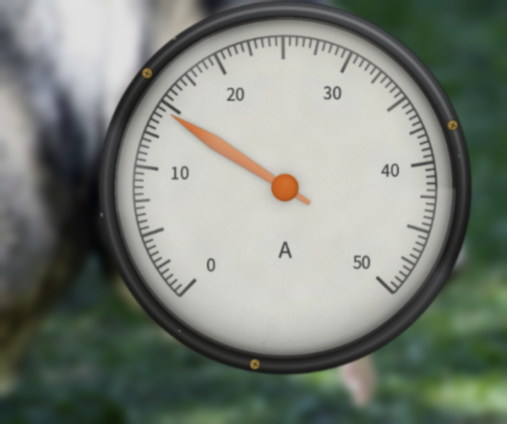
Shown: 14.5 A
